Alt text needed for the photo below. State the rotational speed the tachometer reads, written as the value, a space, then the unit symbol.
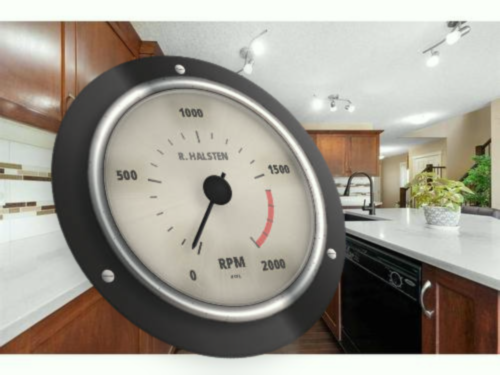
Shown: 50 rpm
